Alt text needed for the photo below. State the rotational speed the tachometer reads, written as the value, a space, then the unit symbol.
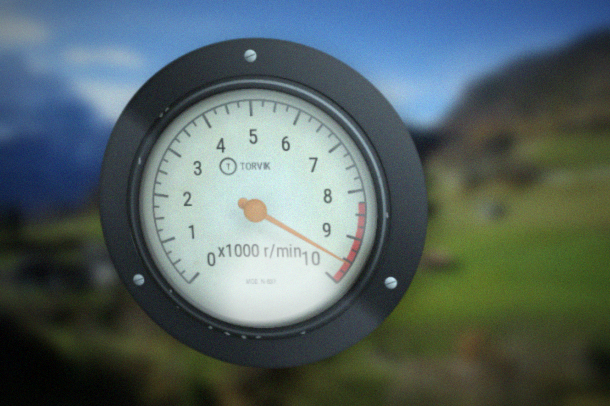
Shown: 9500 rpm
